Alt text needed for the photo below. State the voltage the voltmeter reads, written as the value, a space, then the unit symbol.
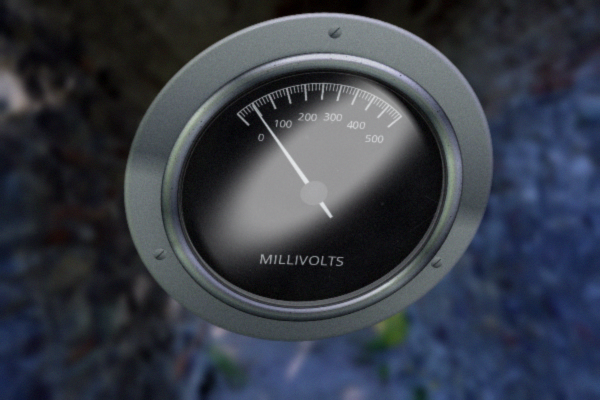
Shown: 50 mV
